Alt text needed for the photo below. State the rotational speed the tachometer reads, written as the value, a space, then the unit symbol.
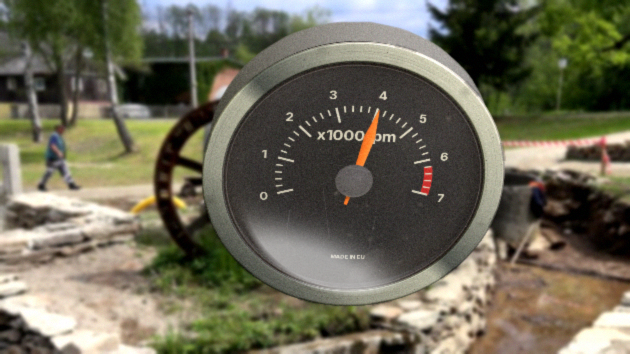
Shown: 4000 rpm
